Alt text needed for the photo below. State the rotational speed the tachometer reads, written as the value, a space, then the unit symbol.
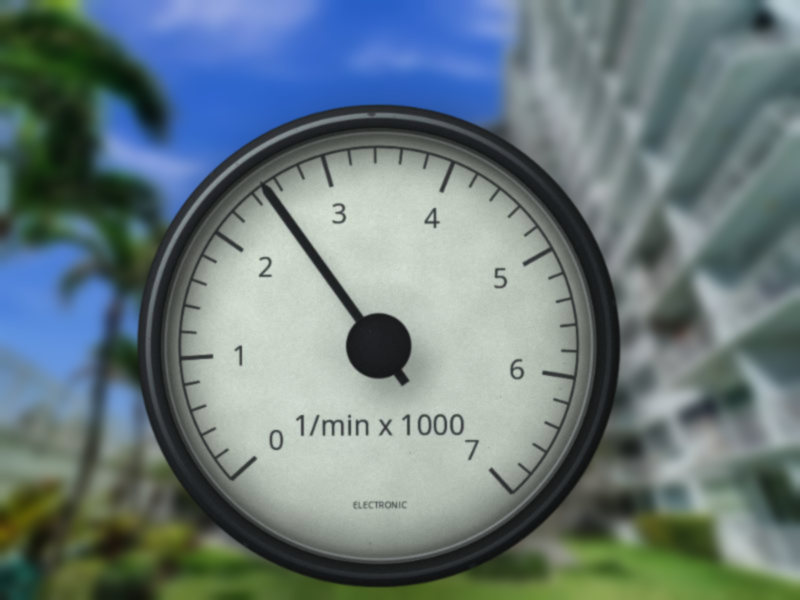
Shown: 2500 rpm
